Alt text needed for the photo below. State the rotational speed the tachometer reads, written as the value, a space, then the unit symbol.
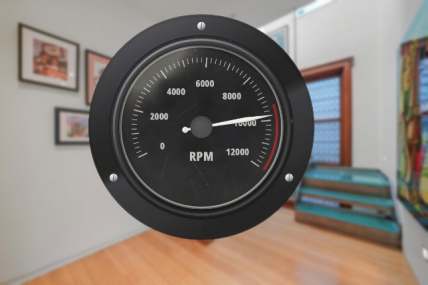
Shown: 9800 rpm
